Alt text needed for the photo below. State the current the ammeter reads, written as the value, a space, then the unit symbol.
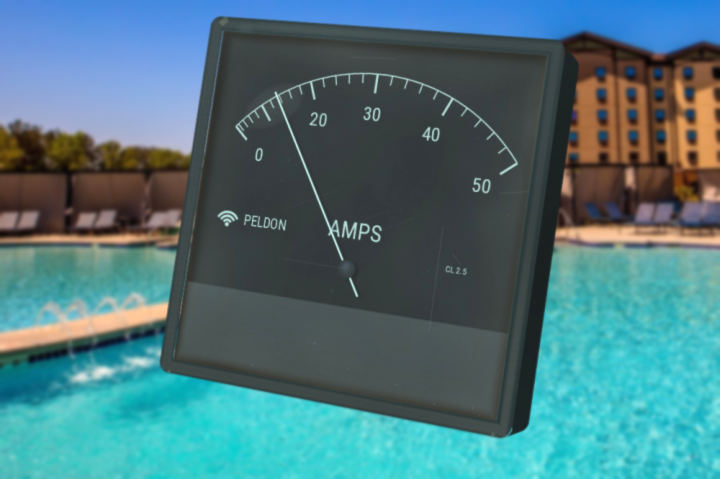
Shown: 14 A
